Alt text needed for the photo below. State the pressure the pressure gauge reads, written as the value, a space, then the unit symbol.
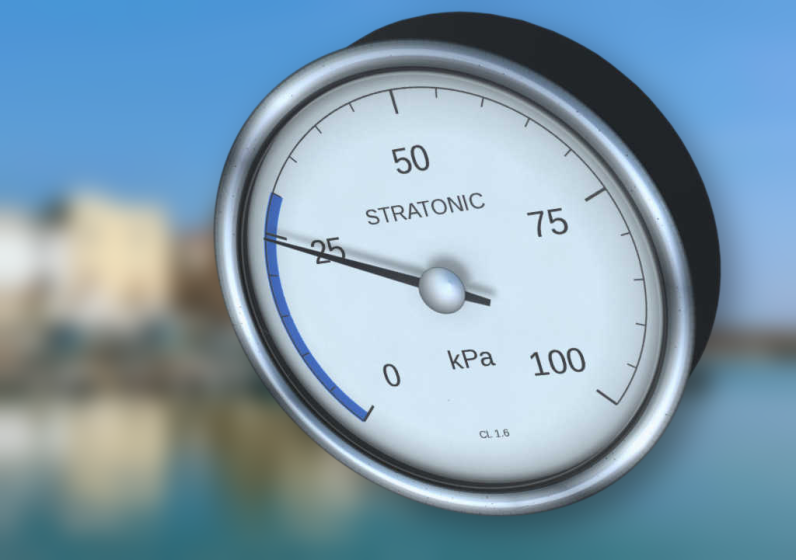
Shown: 25 kPa
